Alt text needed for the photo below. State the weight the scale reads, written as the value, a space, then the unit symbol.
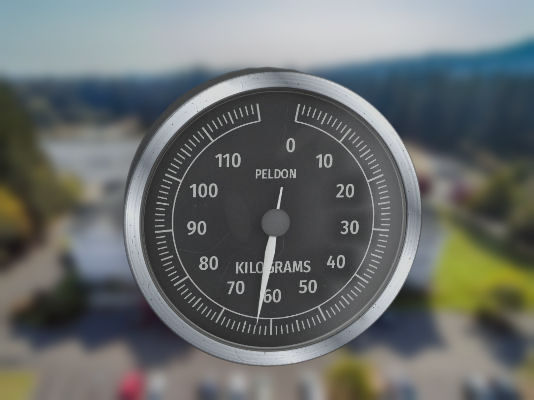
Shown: 63 kg
